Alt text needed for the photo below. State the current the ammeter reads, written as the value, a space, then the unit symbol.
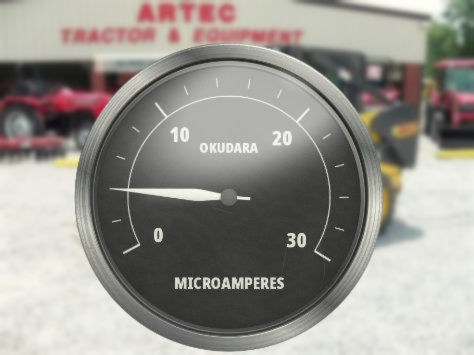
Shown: 4 µA
